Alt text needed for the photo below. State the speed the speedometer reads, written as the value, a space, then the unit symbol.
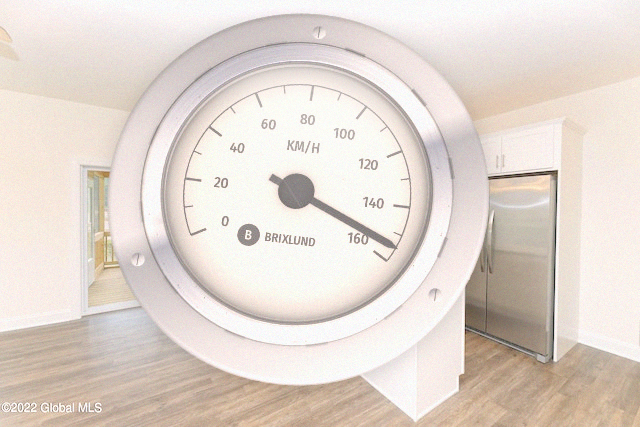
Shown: 155 km/h
